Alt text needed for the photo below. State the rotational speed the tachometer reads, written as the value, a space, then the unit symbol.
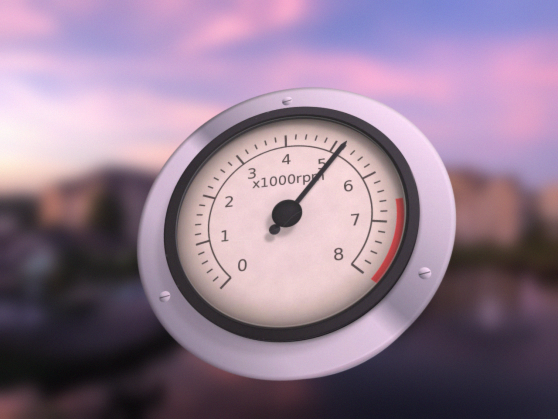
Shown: 5200 rpm
